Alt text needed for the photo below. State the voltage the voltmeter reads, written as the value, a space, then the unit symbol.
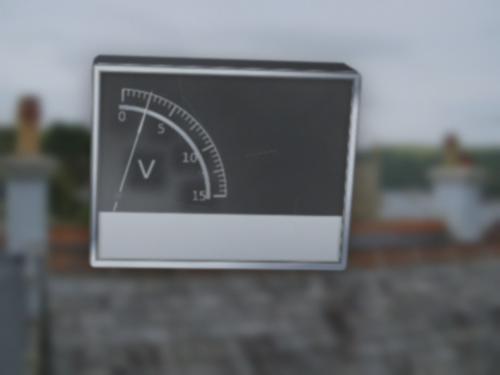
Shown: 2.5 V
